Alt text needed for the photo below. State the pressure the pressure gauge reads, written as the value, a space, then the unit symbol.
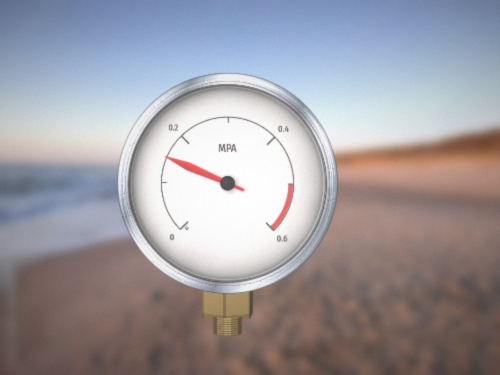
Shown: 0.15 MPa
